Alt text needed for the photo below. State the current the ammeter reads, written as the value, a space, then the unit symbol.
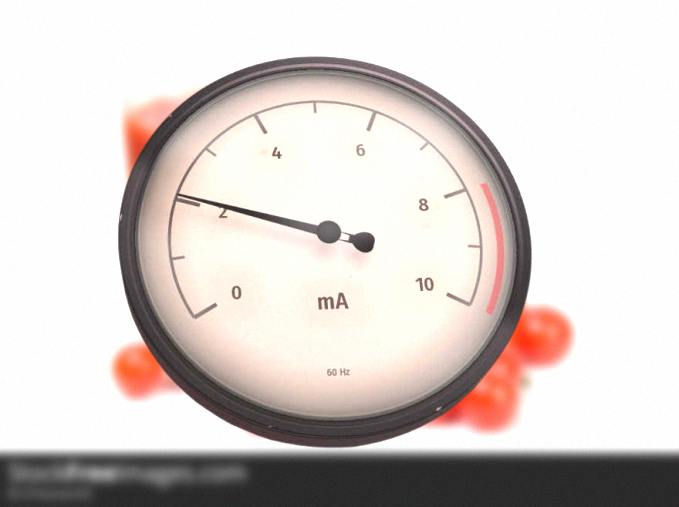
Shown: 2 mA
